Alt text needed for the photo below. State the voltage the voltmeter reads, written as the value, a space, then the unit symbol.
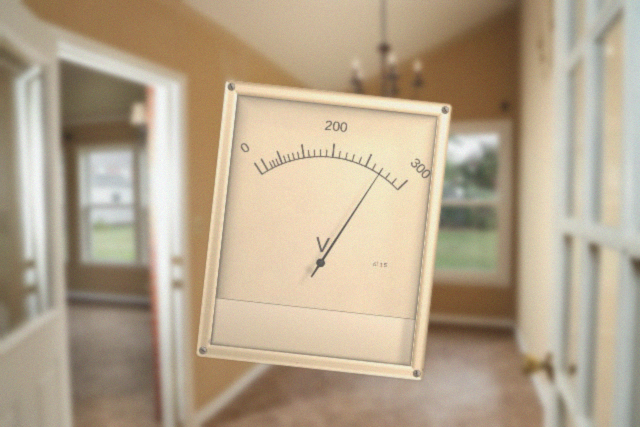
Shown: 270 V
